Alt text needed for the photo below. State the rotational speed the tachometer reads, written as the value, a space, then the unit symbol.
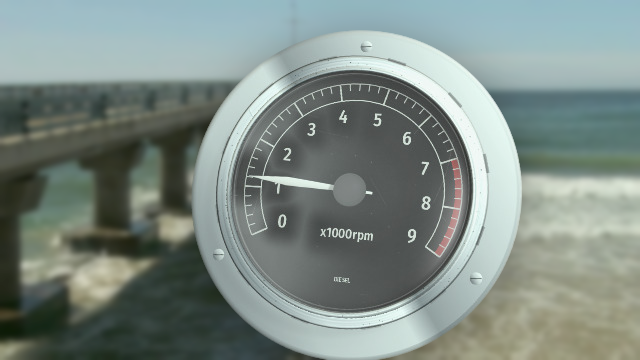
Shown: 1200 rpm
